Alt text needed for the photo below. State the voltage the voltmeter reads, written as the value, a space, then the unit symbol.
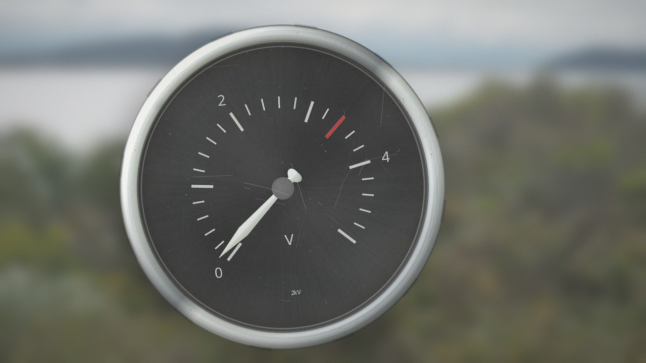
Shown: 0.1 V
